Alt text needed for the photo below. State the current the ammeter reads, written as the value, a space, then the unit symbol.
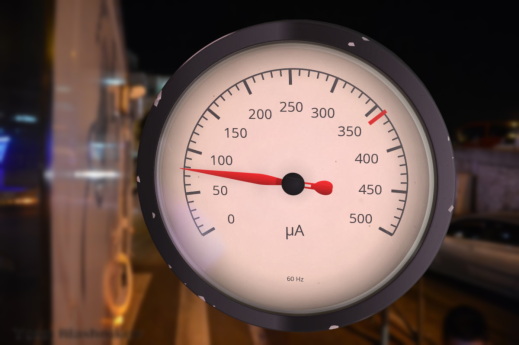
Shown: 80 µA
